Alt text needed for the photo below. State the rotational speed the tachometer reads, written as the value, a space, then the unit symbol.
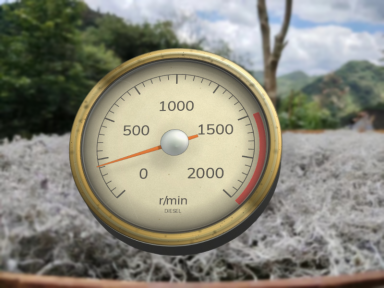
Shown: 200 rpm
